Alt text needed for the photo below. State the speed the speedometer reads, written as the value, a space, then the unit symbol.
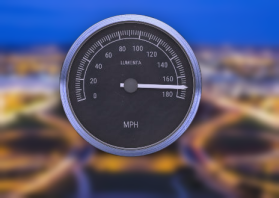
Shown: 170 mph
